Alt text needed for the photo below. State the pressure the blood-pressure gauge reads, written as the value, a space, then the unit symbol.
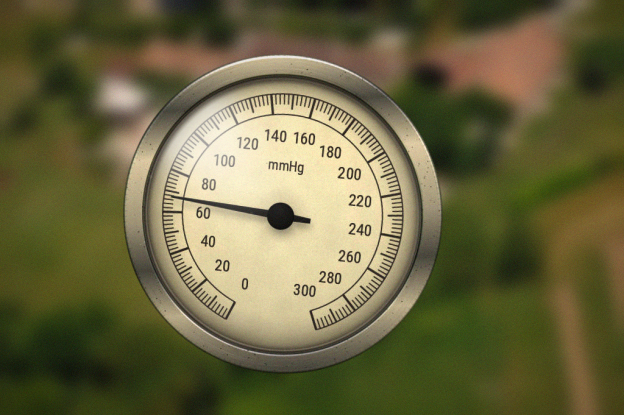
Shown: 68 mmHg
